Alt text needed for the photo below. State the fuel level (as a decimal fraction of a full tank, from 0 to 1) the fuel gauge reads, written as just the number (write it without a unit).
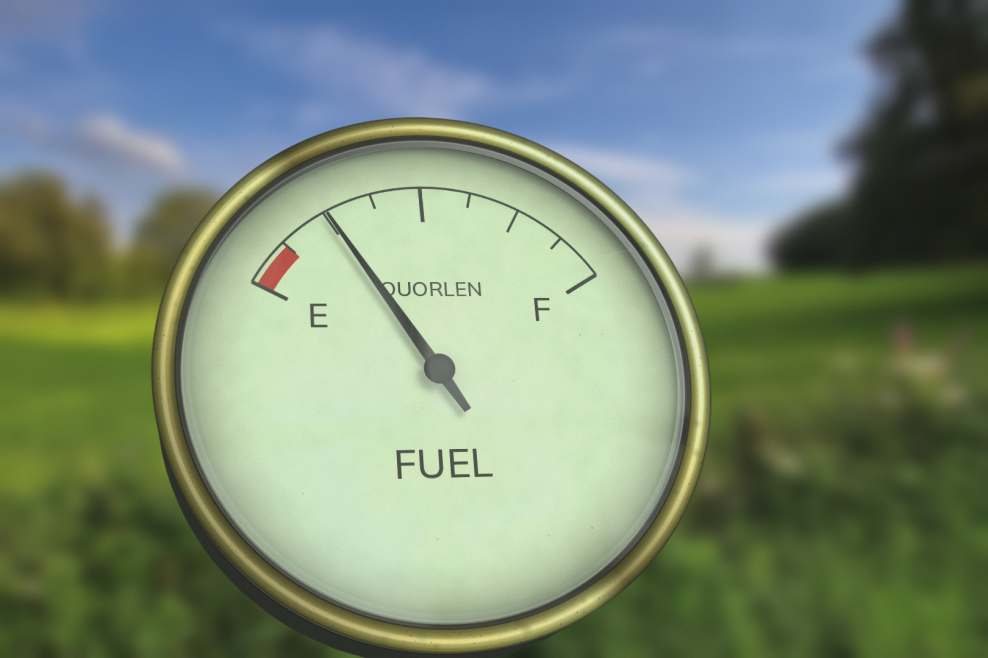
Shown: 0.25
